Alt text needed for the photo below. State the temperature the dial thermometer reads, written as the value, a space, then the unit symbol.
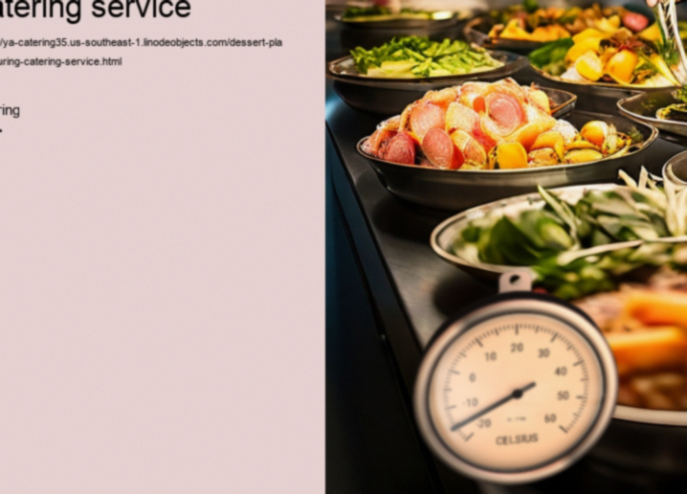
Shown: -15 °C
